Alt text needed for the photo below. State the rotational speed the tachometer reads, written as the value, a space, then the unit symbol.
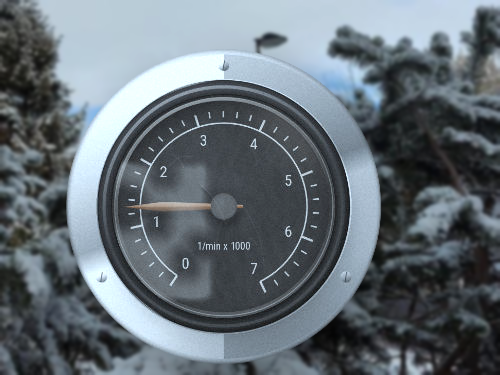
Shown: 1300 rpm
